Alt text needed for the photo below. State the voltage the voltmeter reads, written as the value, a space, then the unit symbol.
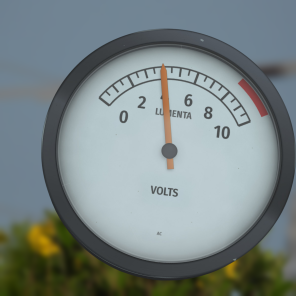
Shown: 4 V
